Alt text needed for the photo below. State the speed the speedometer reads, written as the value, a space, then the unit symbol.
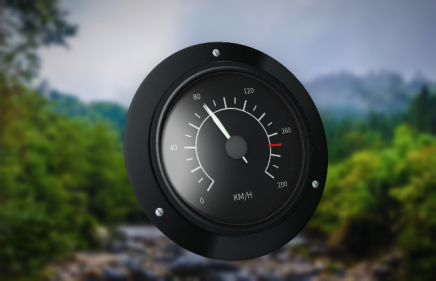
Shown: 80 km/h
